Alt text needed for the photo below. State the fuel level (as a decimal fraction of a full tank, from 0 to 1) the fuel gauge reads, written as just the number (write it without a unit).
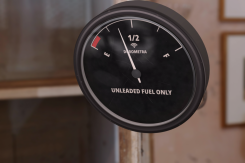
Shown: 0.375
